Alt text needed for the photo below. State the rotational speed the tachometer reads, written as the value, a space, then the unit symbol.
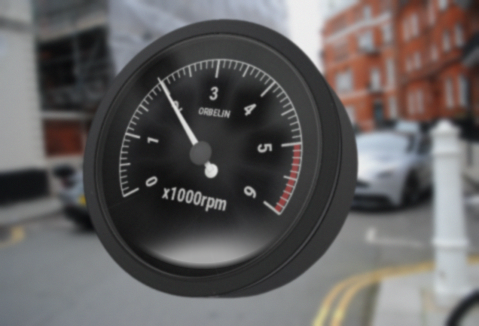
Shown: 2000 rpm
